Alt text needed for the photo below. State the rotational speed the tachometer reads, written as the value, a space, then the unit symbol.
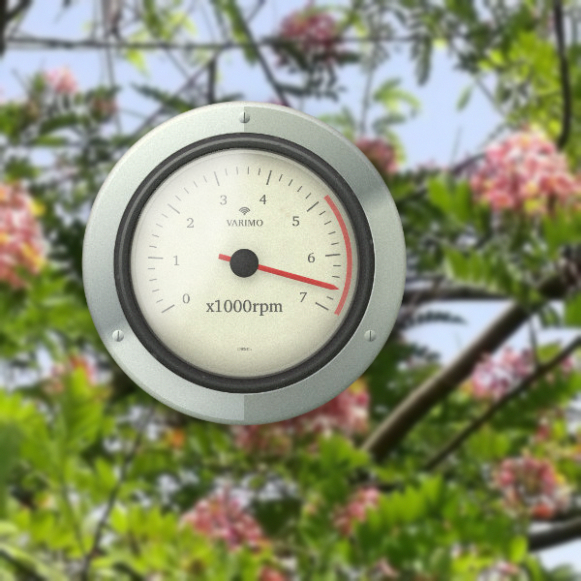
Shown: 6600 rpm
